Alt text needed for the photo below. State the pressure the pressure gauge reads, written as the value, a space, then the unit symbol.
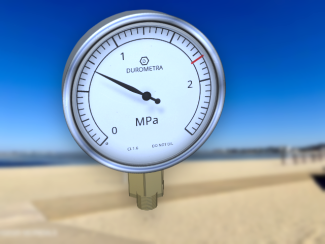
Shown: 0.7 MPa
